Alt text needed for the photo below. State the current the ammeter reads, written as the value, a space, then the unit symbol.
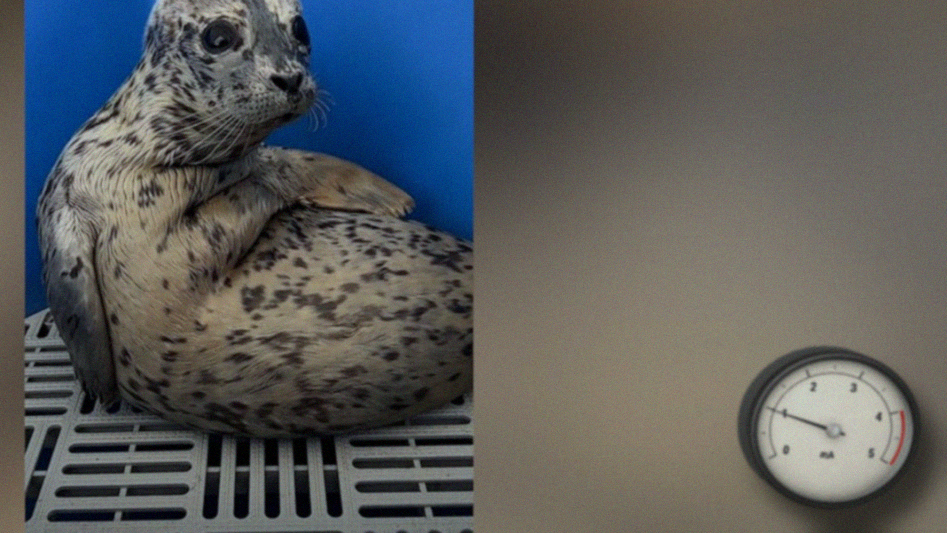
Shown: 1 mA
